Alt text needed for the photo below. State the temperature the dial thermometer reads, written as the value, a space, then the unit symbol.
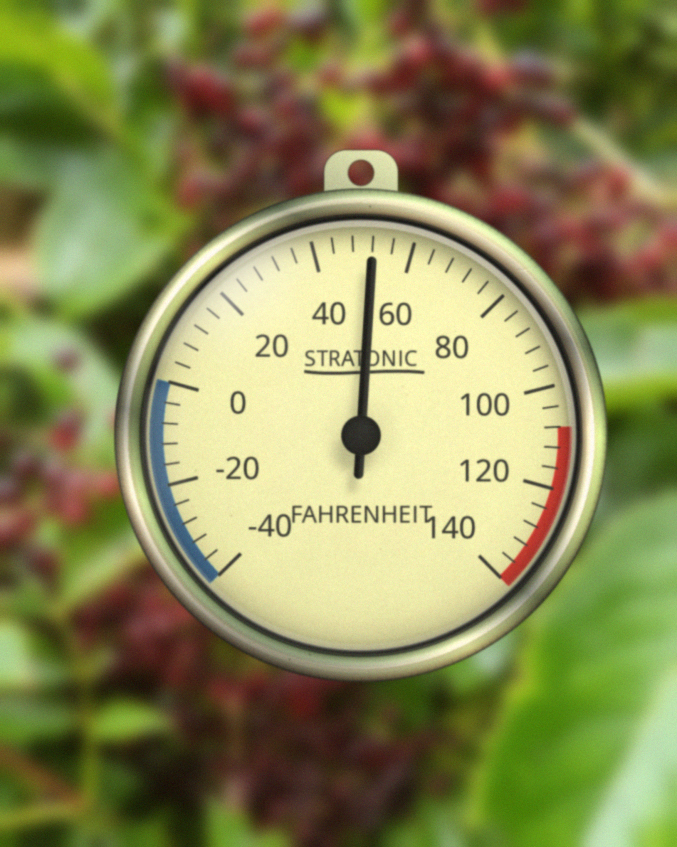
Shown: 52 °F
